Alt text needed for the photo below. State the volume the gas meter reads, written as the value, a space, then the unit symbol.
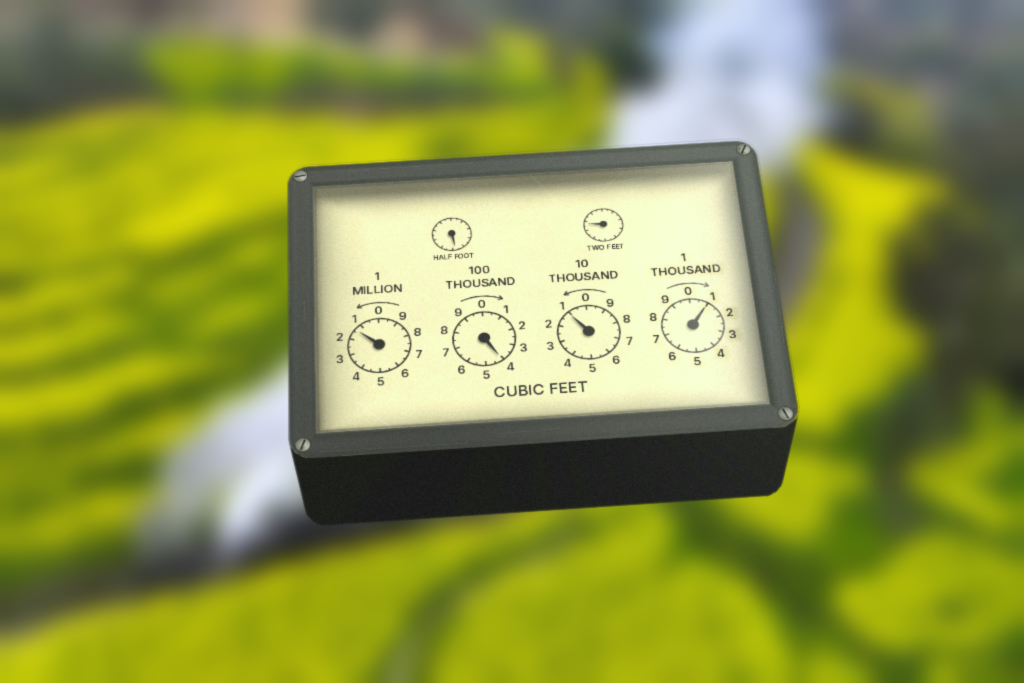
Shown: 141100 ft³
